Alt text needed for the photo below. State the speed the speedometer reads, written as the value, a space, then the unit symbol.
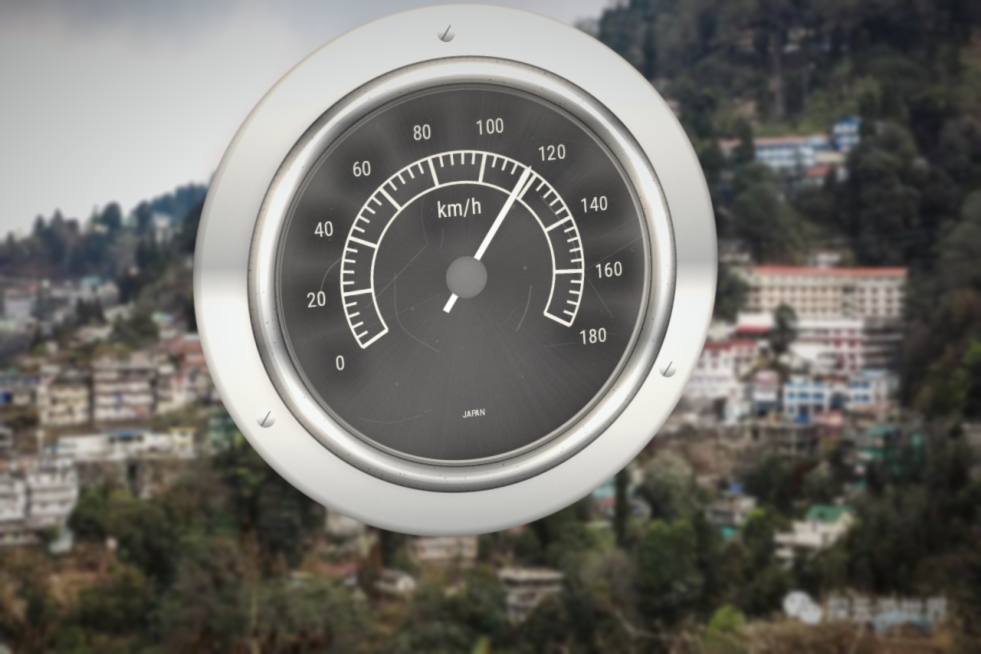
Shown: 116 km/h
